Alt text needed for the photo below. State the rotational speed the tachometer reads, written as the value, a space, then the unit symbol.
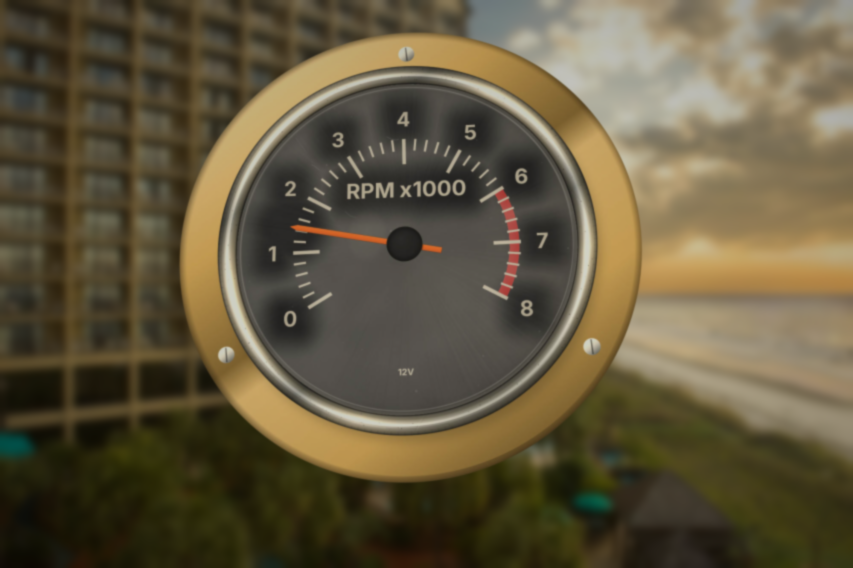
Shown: 1400 rpm
